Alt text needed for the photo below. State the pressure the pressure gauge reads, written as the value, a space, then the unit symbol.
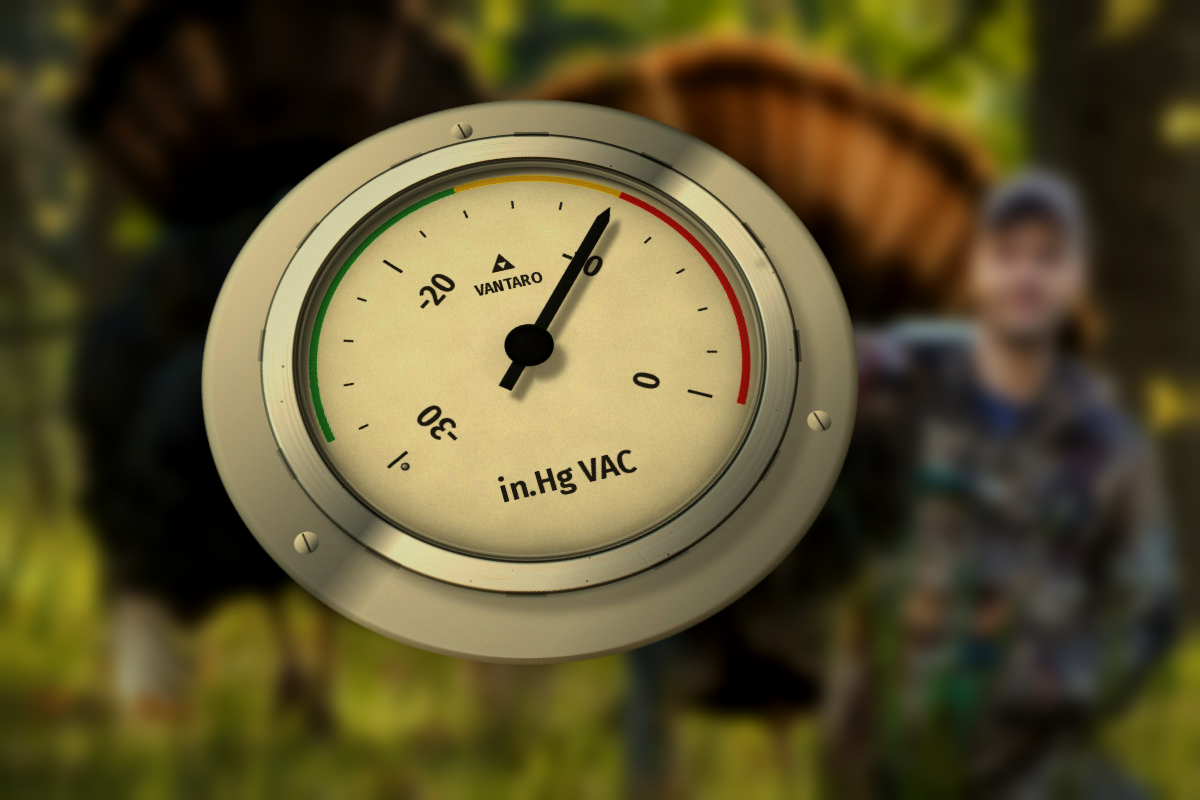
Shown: -10 inHg
